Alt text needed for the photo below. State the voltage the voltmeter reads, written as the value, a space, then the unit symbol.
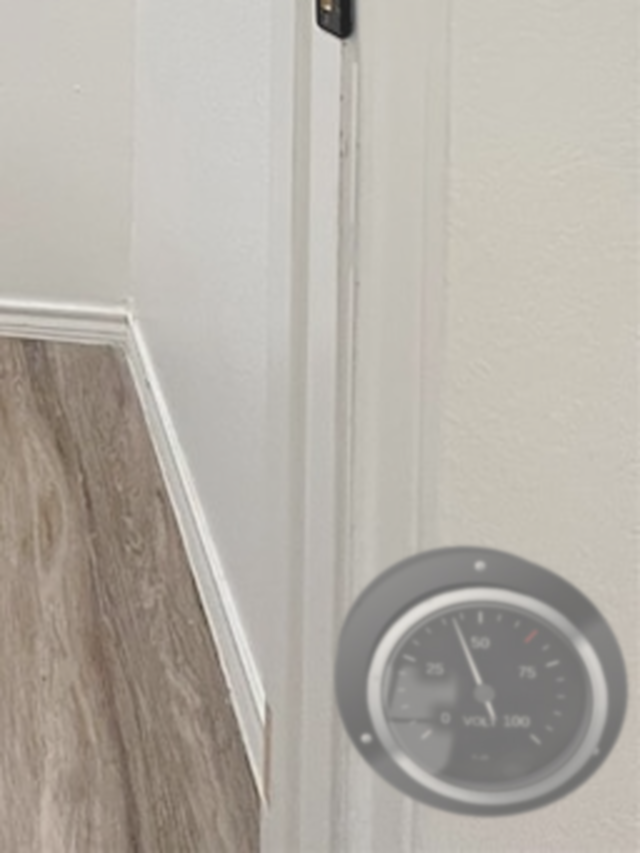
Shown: 42.5 V
